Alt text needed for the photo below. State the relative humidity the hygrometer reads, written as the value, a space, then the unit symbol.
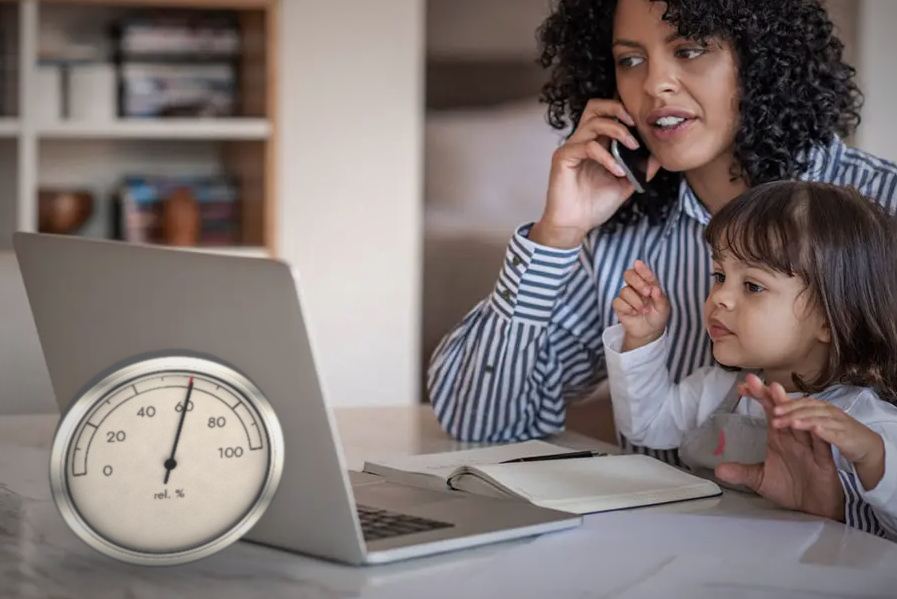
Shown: 60 %
